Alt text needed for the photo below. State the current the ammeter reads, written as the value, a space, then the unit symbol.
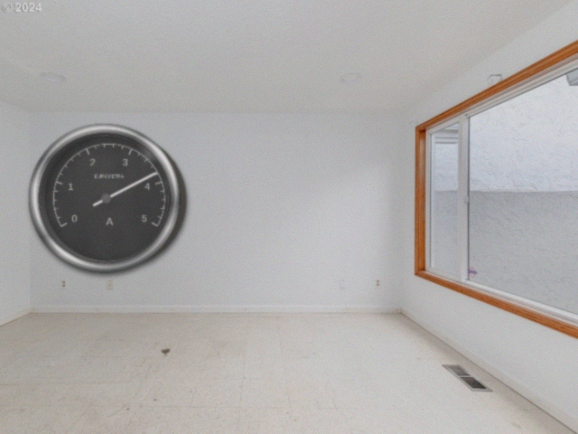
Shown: 3.8 A
